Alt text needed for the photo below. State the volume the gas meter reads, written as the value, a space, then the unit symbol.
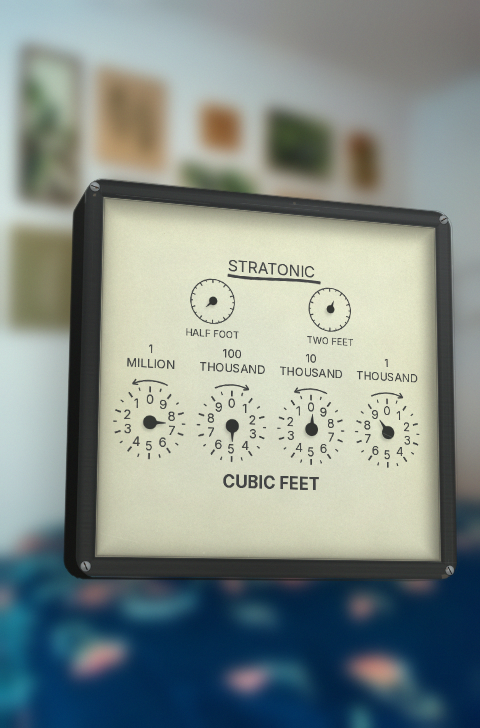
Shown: 749900 ft³
